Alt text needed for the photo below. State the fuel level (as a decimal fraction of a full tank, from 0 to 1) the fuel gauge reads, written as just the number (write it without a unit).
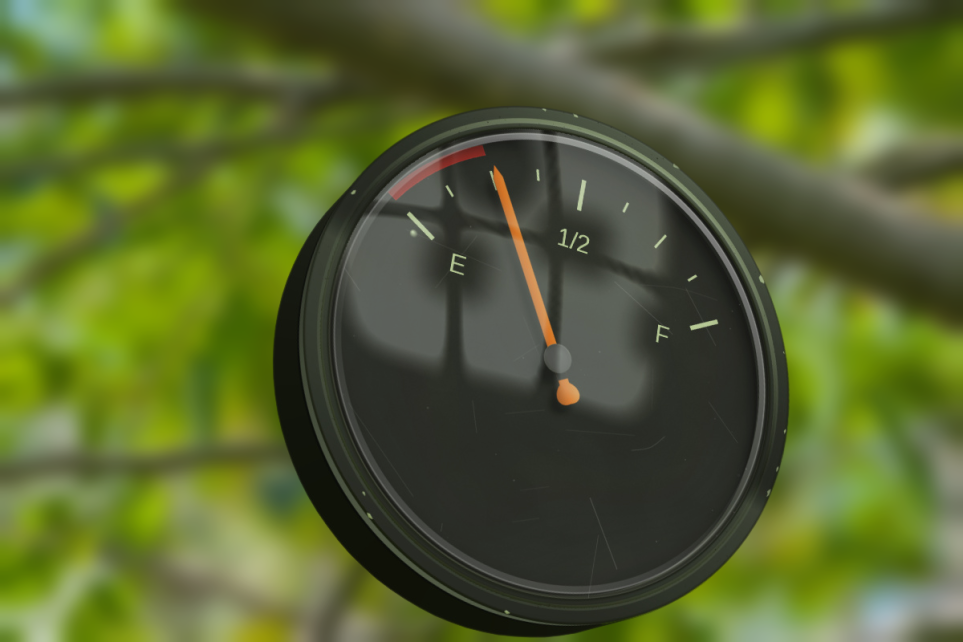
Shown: 0.25
